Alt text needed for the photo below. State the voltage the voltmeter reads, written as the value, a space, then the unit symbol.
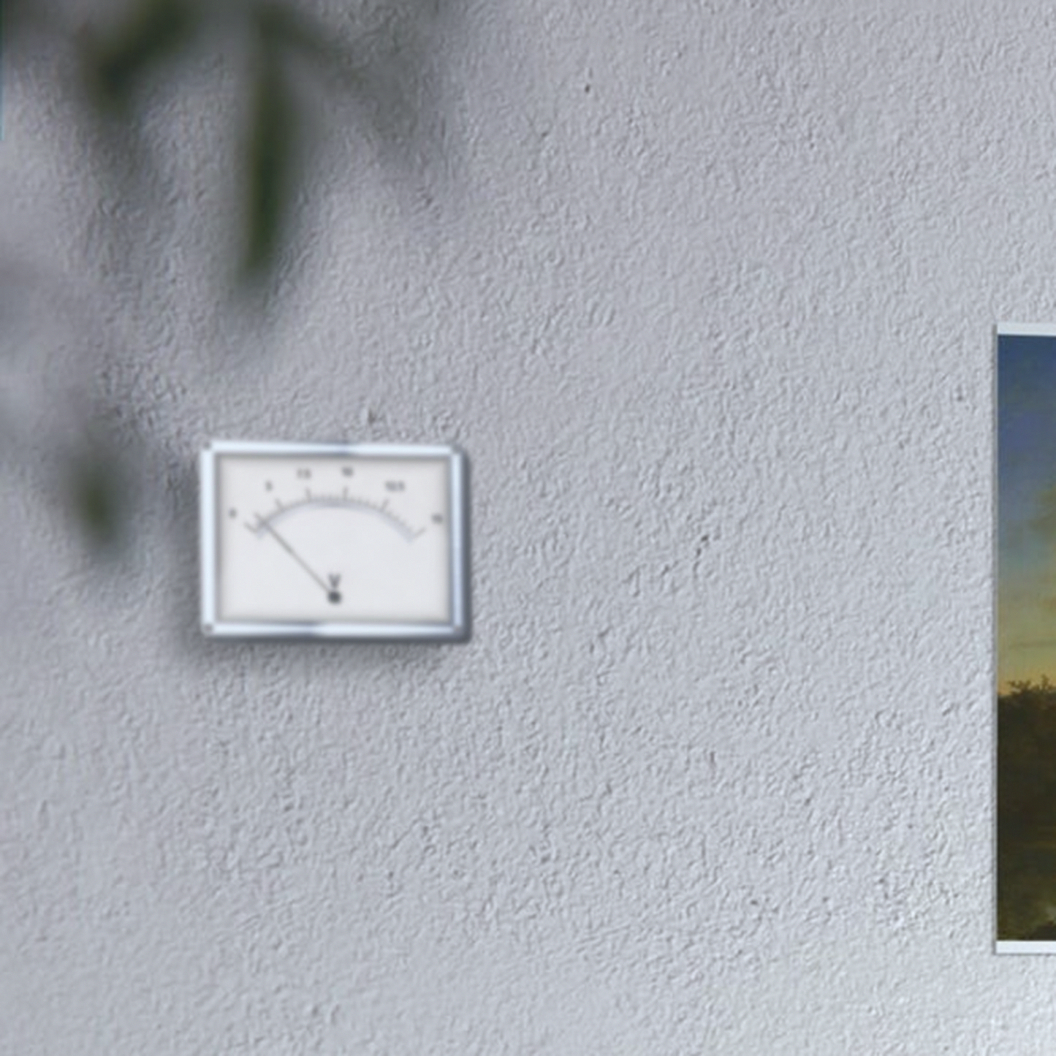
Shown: 2.5 V
